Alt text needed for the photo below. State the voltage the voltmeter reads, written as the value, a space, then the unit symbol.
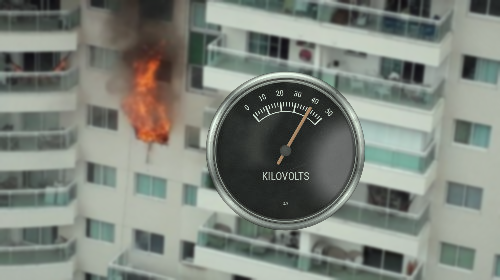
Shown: 40 kV
